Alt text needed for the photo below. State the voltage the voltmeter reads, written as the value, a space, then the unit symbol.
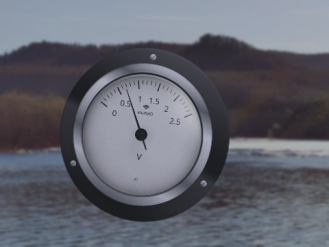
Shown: 0.7 V
